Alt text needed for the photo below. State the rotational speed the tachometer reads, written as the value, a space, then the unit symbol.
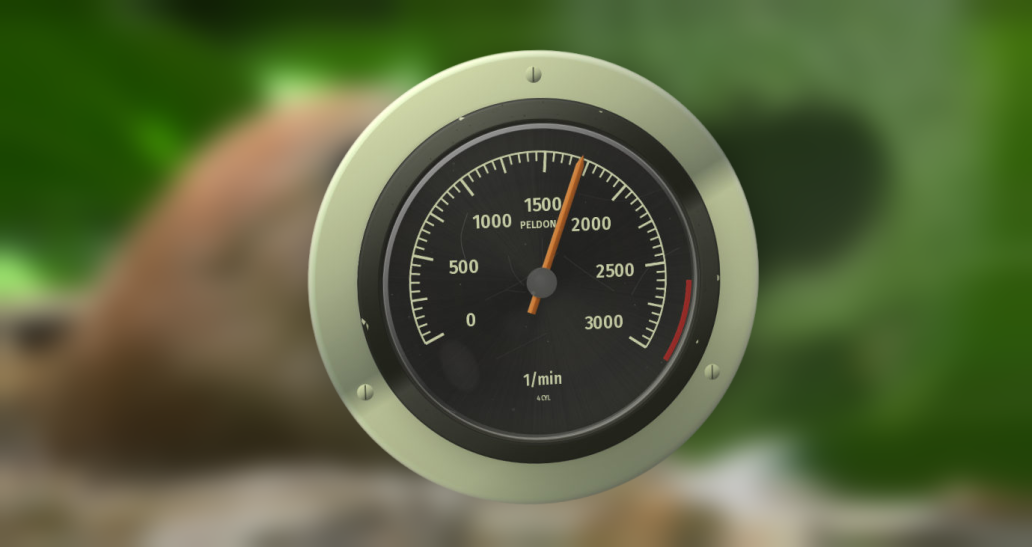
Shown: 1700 rpm
